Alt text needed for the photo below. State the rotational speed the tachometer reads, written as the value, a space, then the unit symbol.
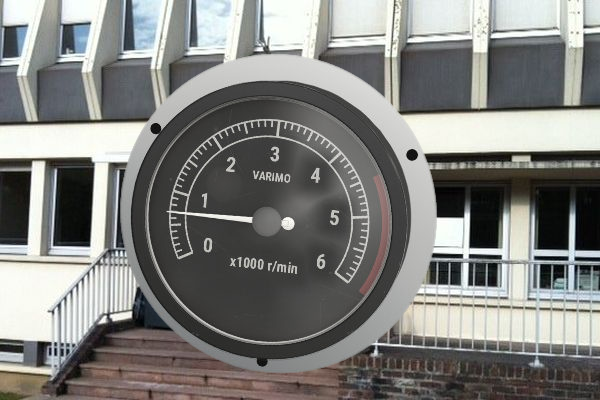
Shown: 700 rpm
